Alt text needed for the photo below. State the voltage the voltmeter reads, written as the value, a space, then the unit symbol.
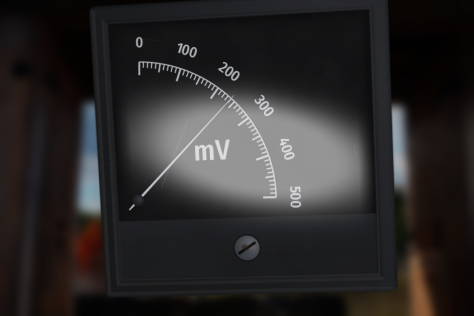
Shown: 240 mV
